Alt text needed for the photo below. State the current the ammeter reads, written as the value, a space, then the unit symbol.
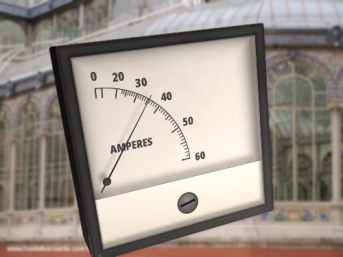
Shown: 35 A
